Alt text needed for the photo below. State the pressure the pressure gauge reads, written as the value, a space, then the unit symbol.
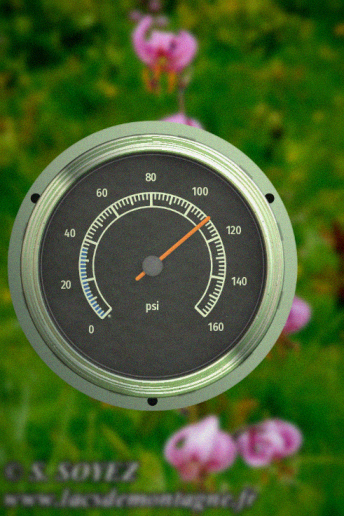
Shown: 110 psi
